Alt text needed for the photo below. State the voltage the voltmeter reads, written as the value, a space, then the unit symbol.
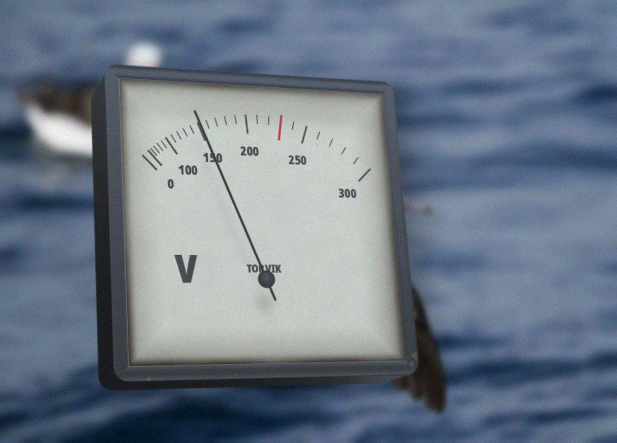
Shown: 150 V
